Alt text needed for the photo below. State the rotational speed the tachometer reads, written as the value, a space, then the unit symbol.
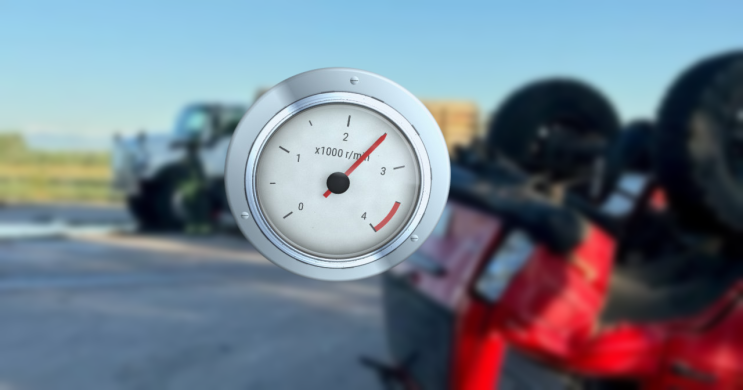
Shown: 2500 rpm
